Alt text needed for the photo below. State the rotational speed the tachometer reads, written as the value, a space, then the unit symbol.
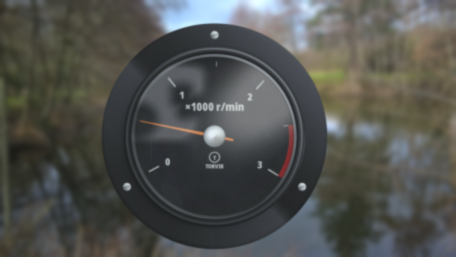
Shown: 500 rpm
